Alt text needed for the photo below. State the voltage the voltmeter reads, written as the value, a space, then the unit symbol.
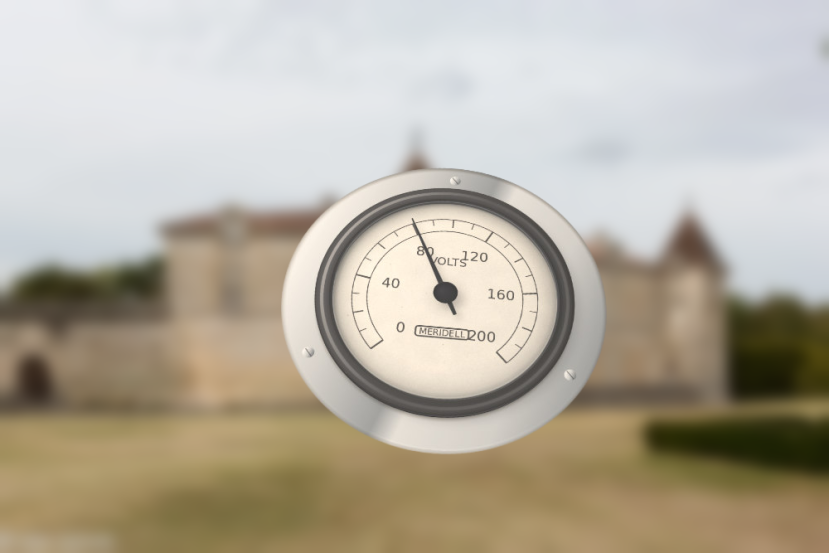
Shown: 80 V
